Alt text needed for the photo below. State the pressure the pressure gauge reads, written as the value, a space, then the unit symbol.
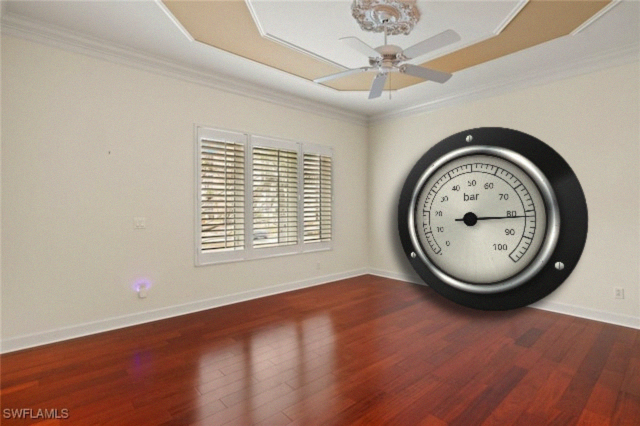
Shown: 82 bar
